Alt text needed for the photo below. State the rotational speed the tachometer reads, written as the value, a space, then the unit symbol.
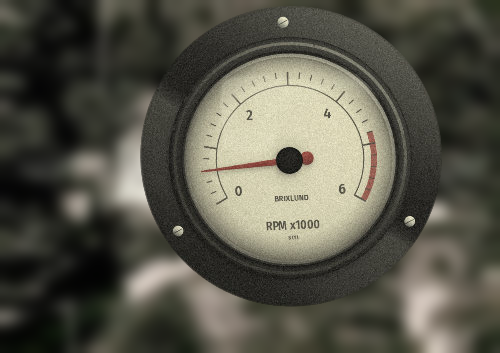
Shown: 600 rpm
